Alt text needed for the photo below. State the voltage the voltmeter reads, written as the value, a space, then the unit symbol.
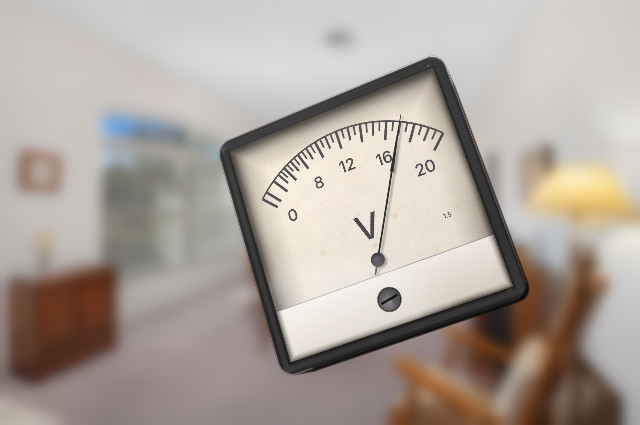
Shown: 17 V
